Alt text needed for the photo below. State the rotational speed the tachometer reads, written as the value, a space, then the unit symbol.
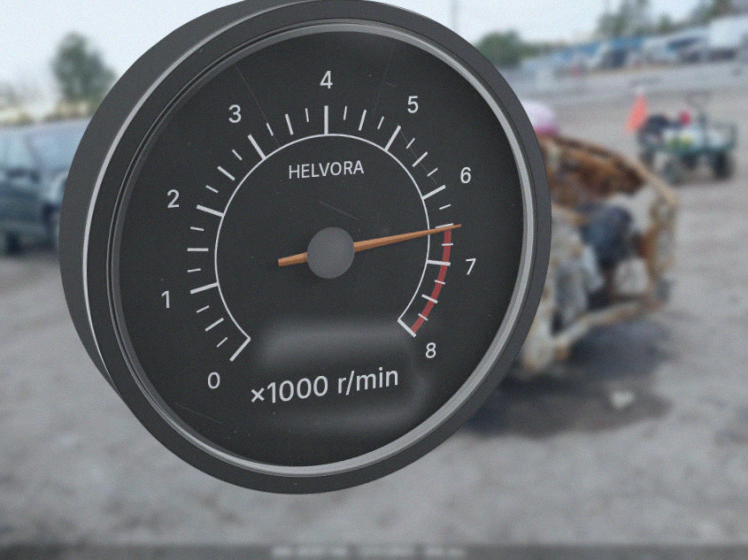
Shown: 6500 rpm
